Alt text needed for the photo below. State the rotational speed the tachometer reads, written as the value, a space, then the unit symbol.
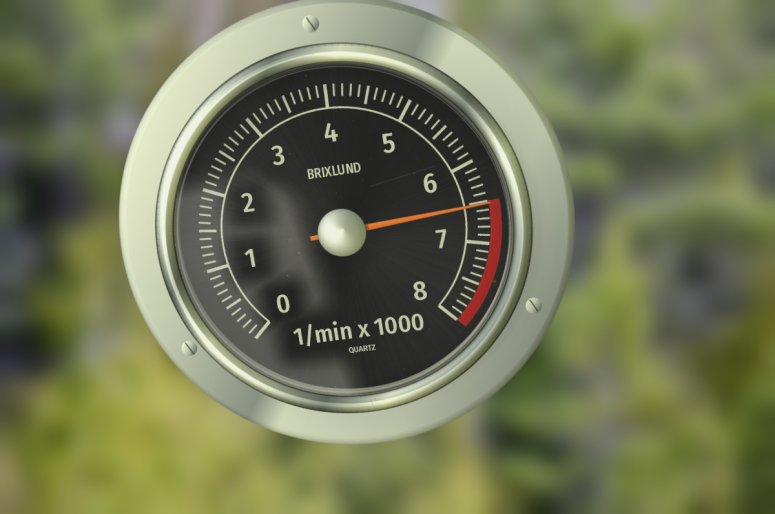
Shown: 6500 rpm
